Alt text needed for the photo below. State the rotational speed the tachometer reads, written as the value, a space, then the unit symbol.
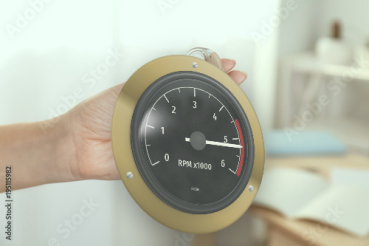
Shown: 5250 rpm
